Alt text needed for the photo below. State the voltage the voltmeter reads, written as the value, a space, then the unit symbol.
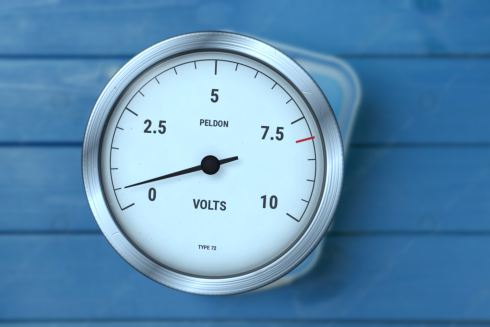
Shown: 0.5 V
